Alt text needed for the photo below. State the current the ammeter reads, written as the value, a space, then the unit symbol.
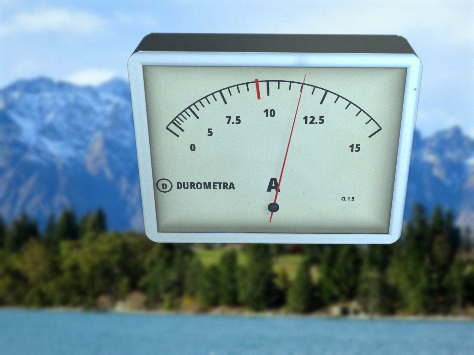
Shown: 11.5 A
